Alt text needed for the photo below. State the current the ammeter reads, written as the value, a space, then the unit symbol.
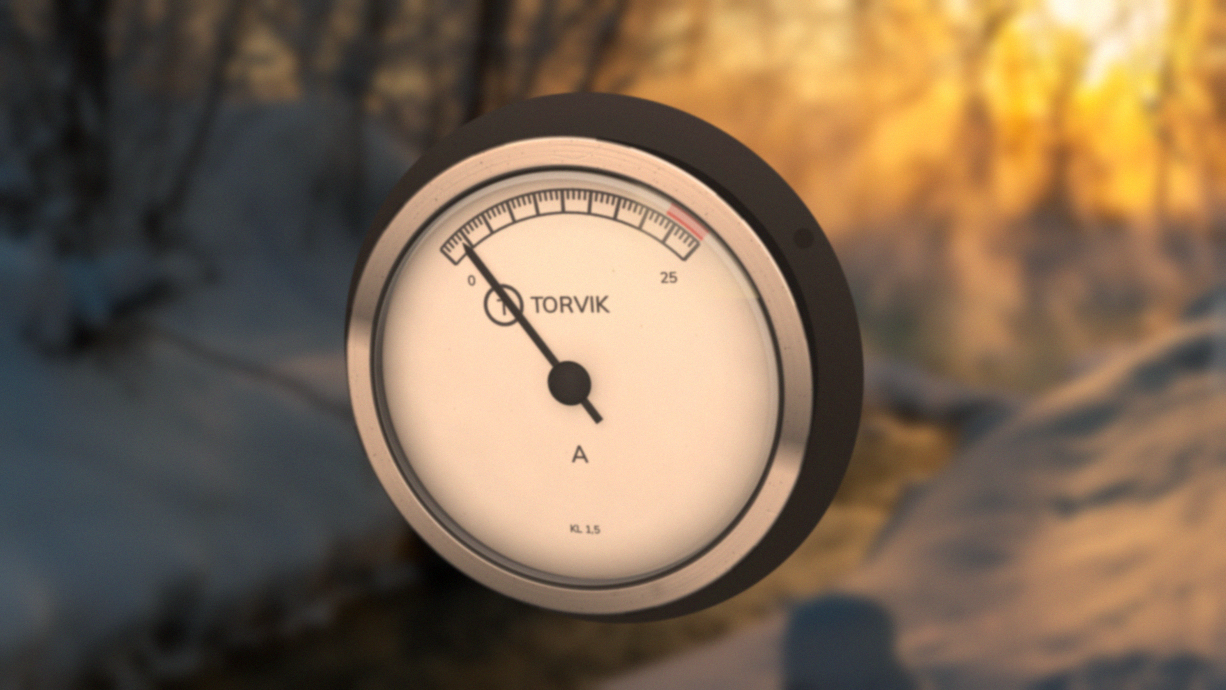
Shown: 2.5 A
